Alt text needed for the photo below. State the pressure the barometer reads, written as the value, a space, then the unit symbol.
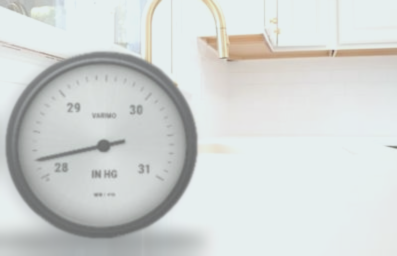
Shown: 28.2 inHg
